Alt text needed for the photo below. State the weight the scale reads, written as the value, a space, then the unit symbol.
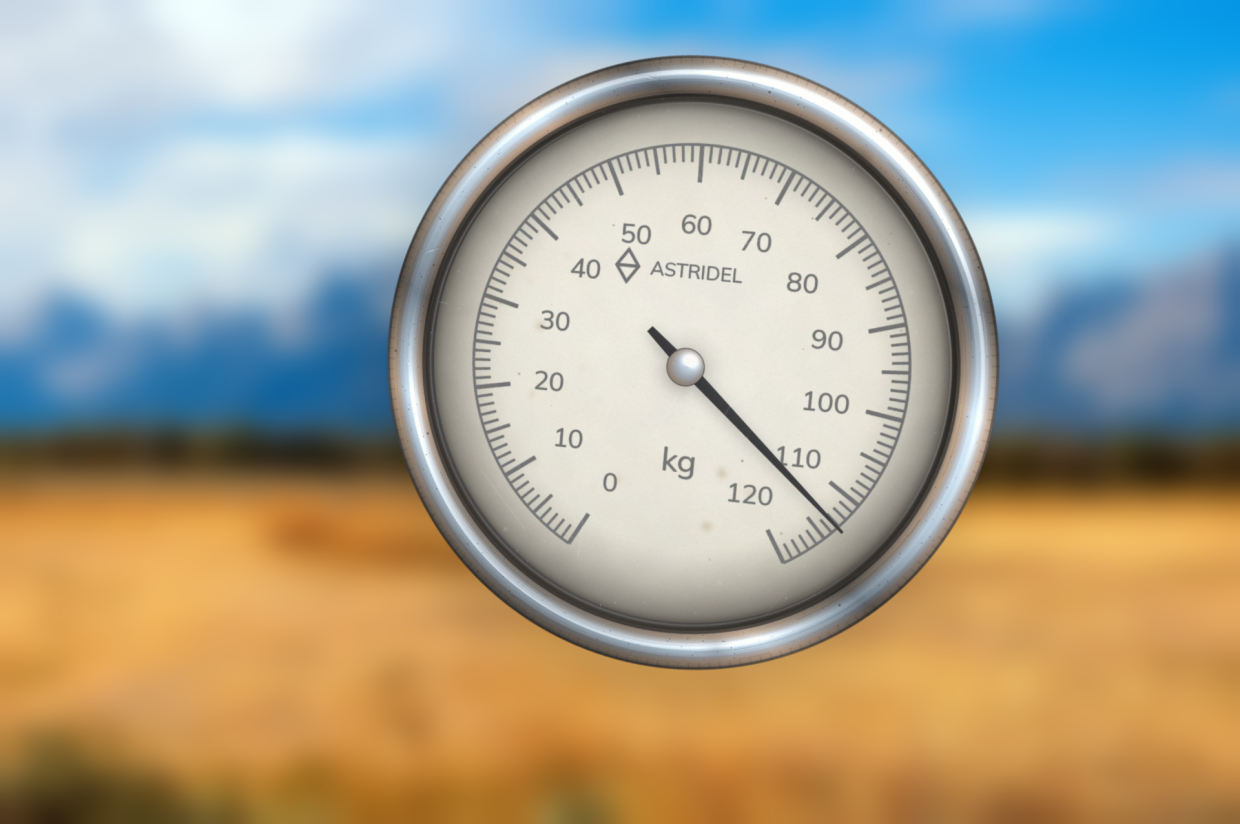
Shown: 113 kg
